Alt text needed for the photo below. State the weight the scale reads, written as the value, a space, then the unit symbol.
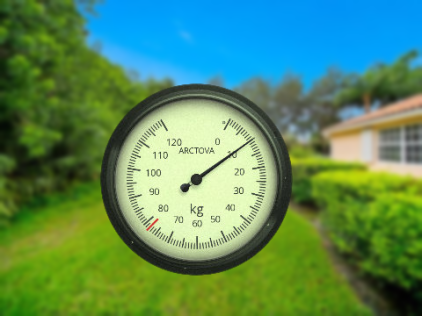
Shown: 10 kg
